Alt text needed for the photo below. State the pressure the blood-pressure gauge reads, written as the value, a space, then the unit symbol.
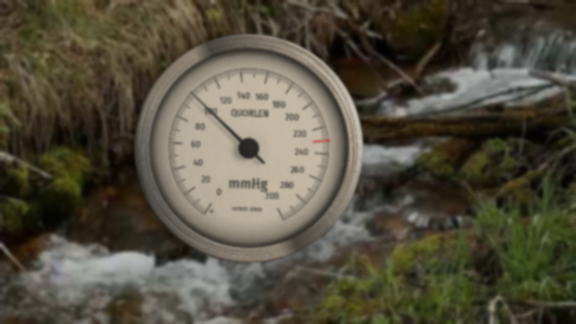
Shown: 100 mmHg
